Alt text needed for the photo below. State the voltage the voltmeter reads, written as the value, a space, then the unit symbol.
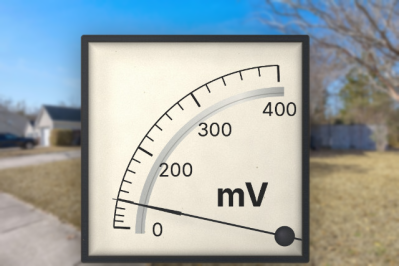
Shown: 100 mV
